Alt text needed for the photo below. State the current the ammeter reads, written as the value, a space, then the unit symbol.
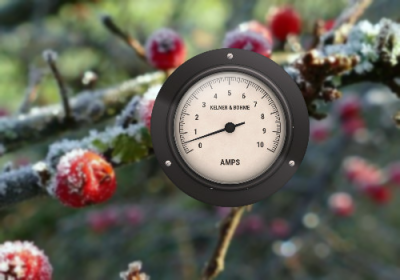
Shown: 0.5 A
